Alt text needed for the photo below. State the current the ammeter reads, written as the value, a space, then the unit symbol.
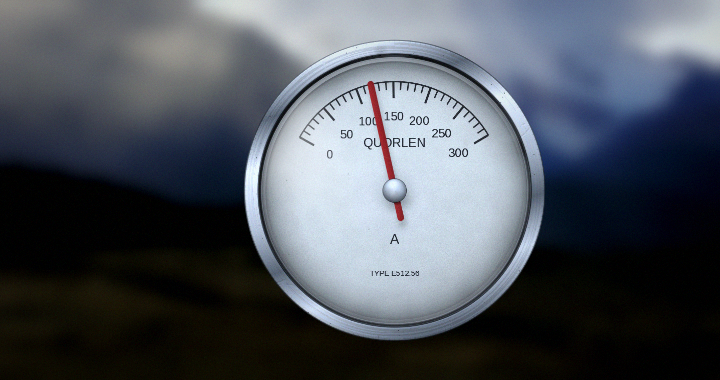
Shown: 120 A
